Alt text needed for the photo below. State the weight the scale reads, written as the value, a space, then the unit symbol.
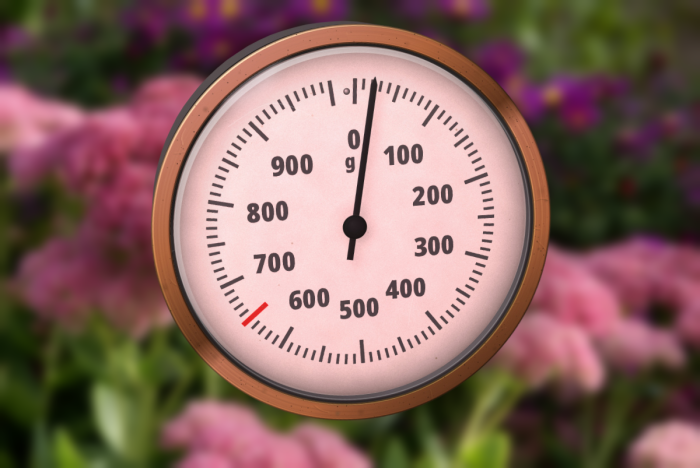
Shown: 20 g
